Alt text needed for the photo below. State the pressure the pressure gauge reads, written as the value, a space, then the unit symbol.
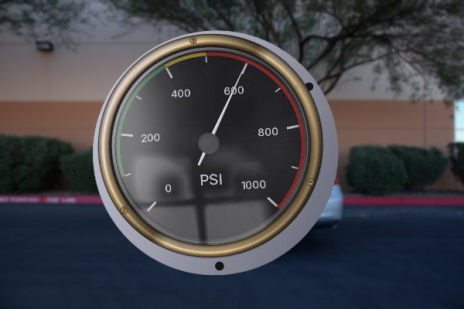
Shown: 600 psi
